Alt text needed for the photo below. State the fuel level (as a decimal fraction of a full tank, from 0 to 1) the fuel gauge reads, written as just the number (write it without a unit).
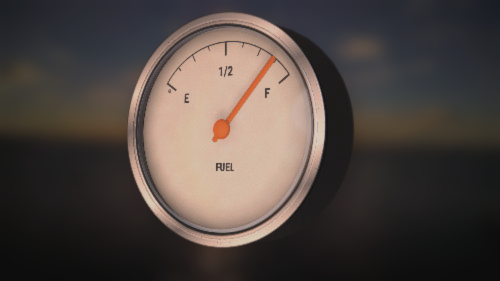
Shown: 0.875
